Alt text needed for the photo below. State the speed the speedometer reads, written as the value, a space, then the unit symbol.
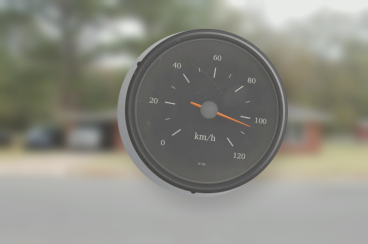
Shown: 105 km/h
